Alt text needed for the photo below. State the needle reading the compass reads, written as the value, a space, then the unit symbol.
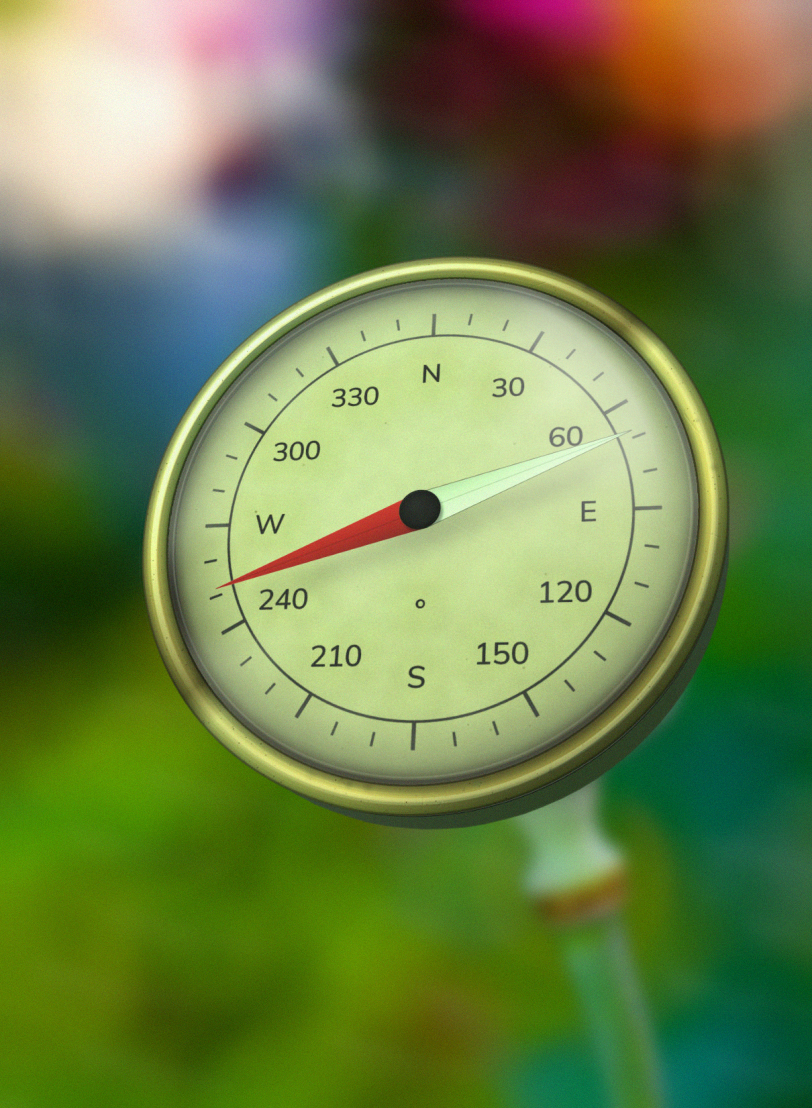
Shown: 250 °
